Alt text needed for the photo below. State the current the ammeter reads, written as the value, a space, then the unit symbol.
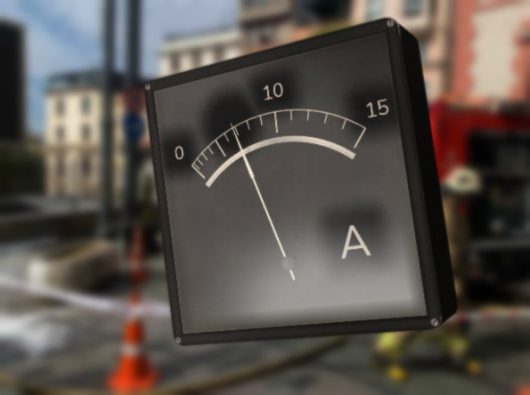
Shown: 7 A
